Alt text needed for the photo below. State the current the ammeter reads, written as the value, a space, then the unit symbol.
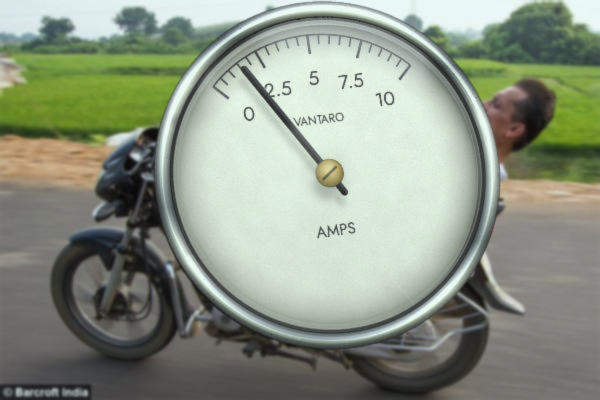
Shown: 1.5 A
